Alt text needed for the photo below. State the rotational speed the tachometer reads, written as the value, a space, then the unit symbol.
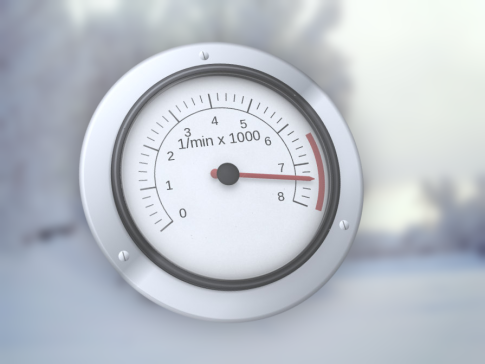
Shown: 7400 rpm
